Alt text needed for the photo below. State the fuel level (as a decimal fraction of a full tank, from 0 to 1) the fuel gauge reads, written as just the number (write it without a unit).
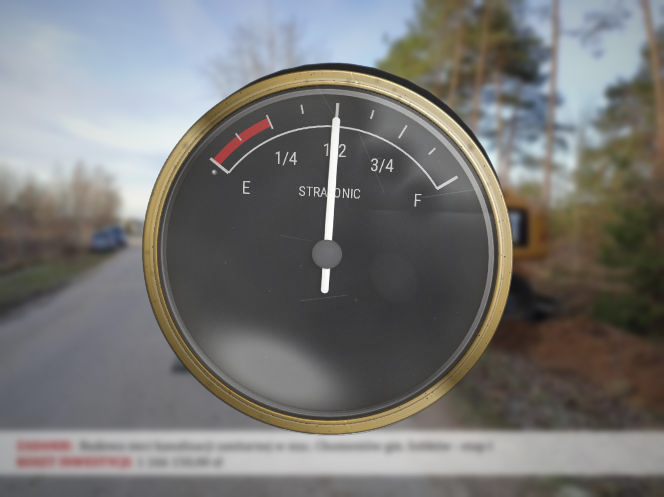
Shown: 0.5
